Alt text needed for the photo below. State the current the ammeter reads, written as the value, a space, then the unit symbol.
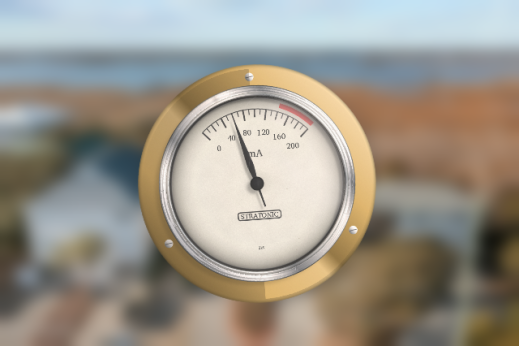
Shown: 60 mA
